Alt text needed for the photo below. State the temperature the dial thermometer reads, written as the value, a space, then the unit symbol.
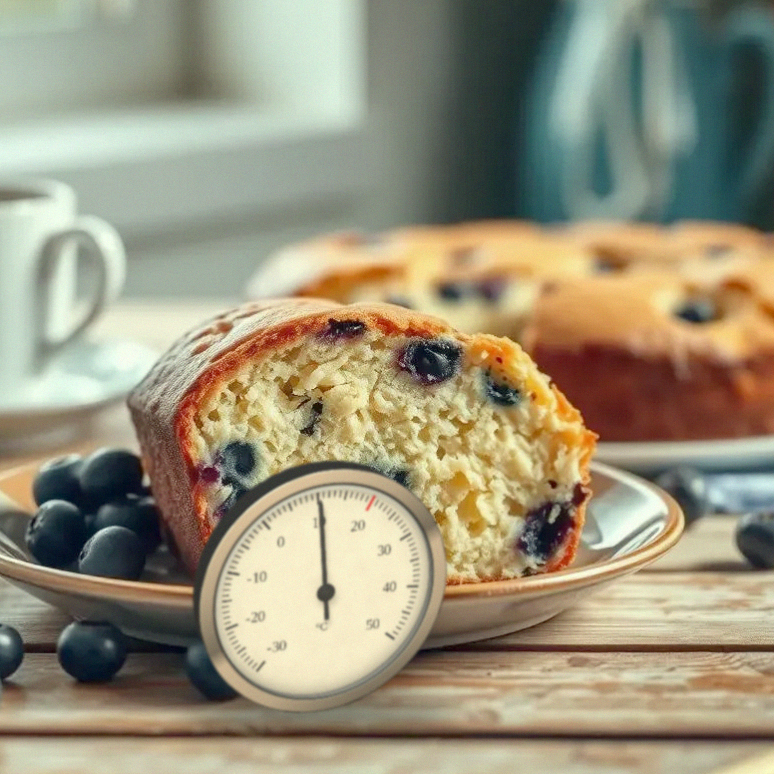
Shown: 10 °C
